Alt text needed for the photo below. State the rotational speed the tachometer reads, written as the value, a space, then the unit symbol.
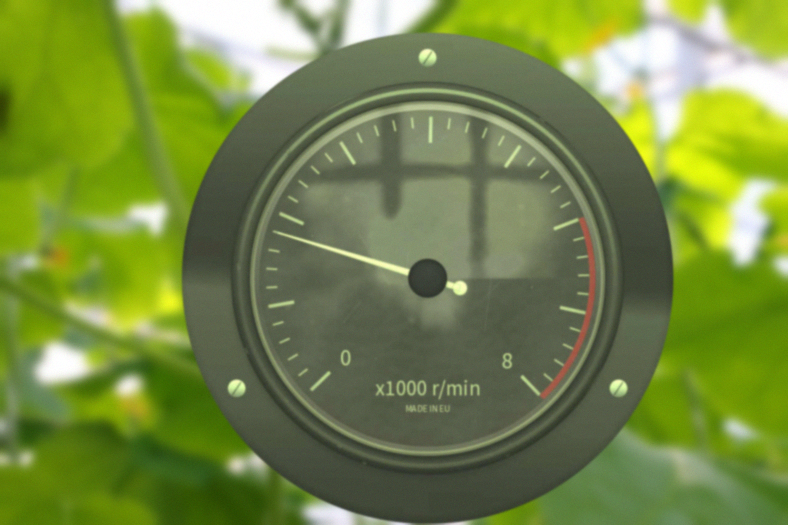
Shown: 1800 rpm
